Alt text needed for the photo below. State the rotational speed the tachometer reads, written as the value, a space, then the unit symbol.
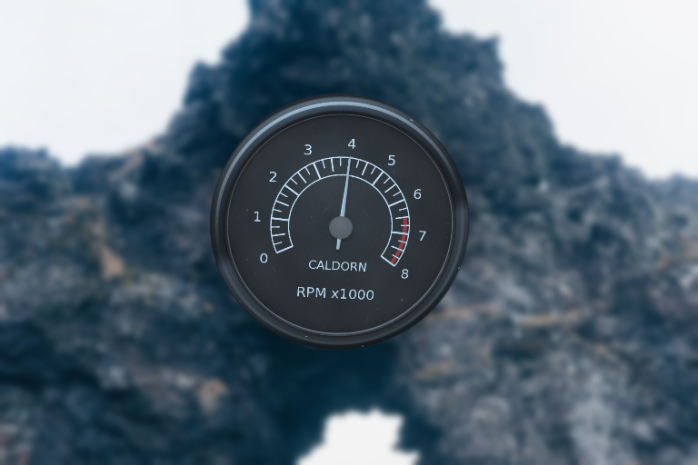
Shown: 4000 rpm
